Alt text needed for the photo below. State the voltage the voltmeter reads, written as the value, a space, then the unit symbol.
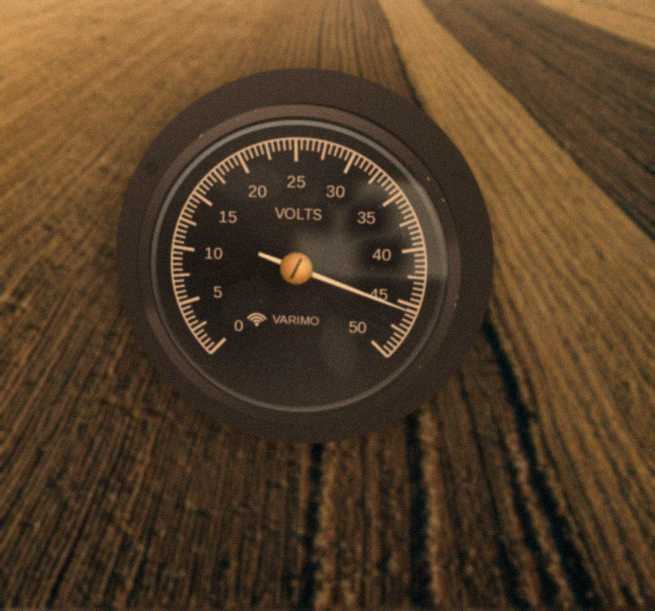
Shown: 45.5 V
